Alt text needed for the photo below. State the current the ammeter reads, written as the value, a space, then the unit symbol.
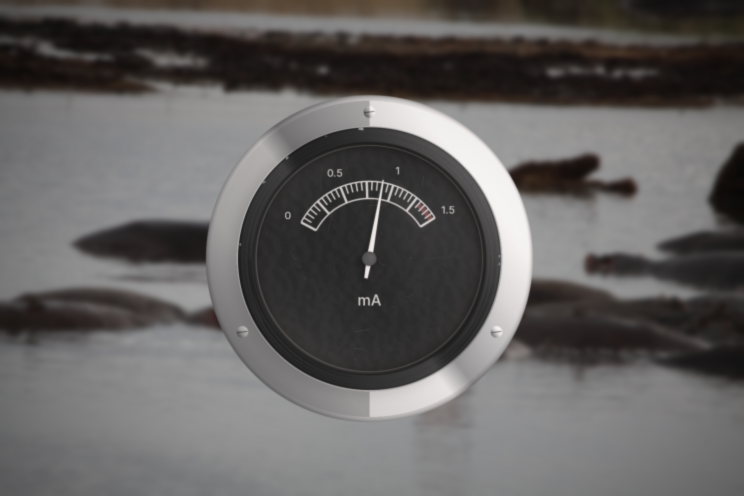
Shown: 0.9 mA
